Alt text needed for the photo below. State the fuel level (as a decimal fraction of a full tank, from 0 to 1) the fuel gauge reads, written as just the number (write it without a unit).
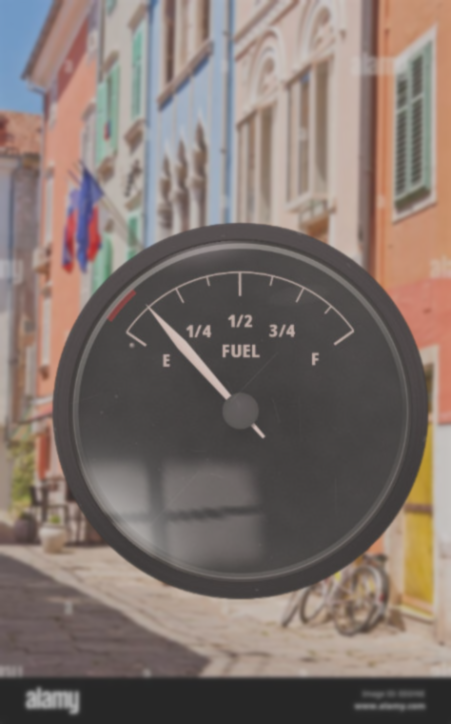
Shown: 0.125
